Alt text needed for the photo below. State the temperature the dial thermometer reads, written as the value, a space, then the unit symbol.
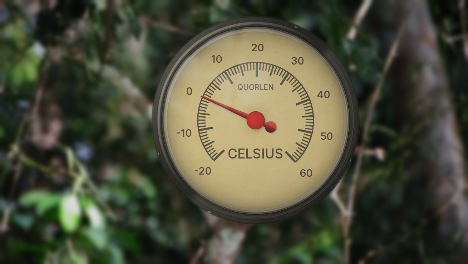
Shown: 0 °C
